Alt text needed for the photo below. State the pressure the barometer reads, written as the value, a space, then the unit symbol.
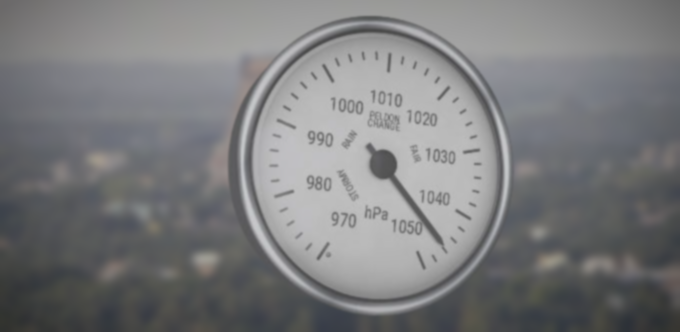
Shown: 1046 hPa
